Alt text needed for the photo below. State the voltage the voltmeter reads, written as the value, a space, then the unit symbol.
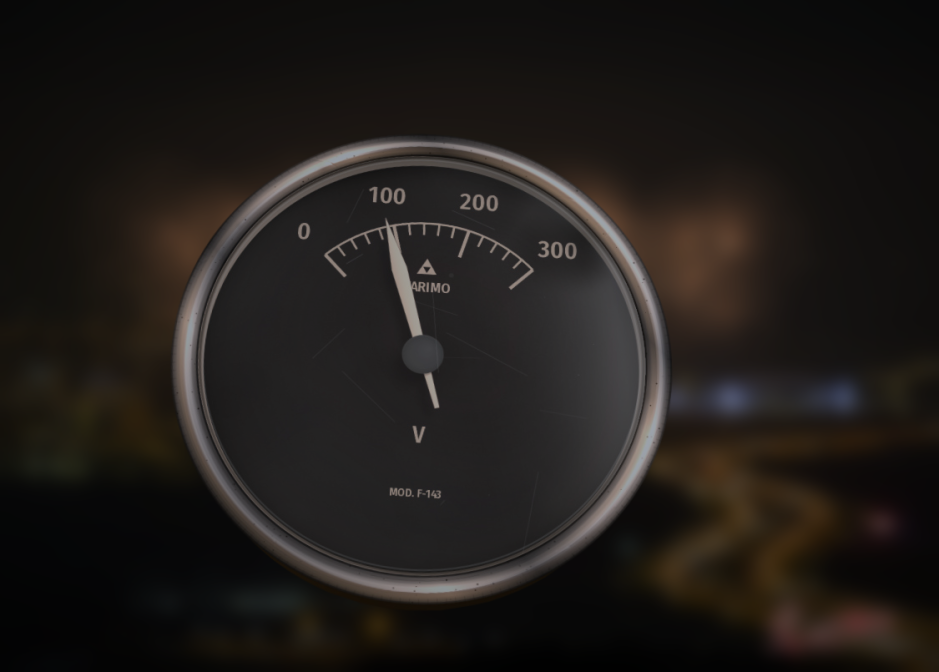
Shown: 90 V
